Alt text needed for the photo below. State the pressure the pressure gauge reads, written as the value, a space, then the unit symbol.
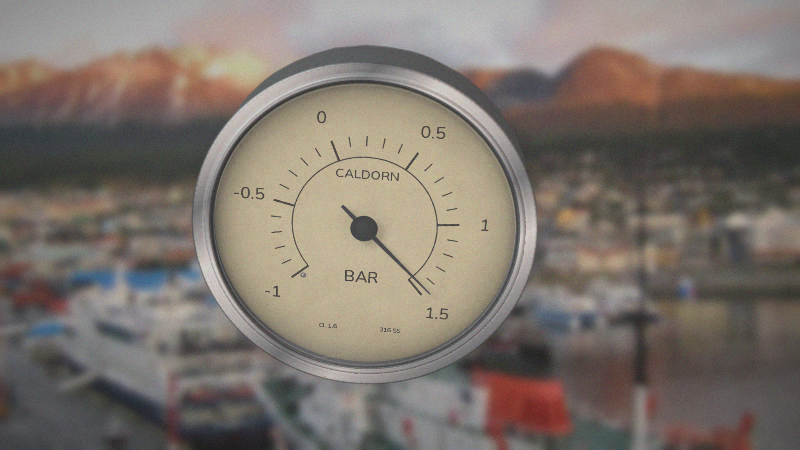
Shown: 1.45 bar
